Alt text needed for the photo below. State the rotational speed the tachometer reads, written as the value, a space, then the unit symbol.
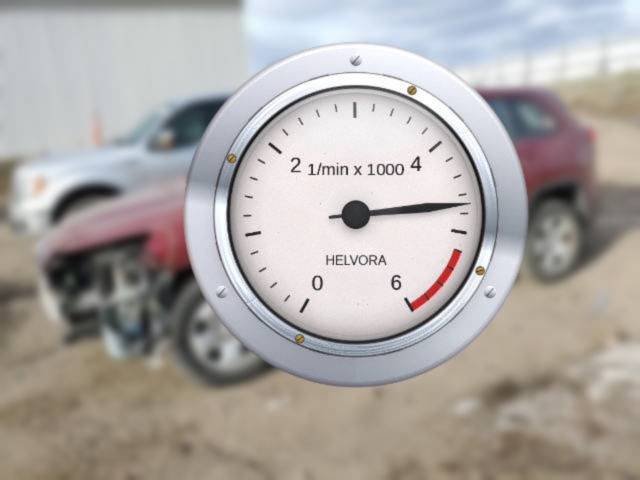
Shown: 4700 rpm
